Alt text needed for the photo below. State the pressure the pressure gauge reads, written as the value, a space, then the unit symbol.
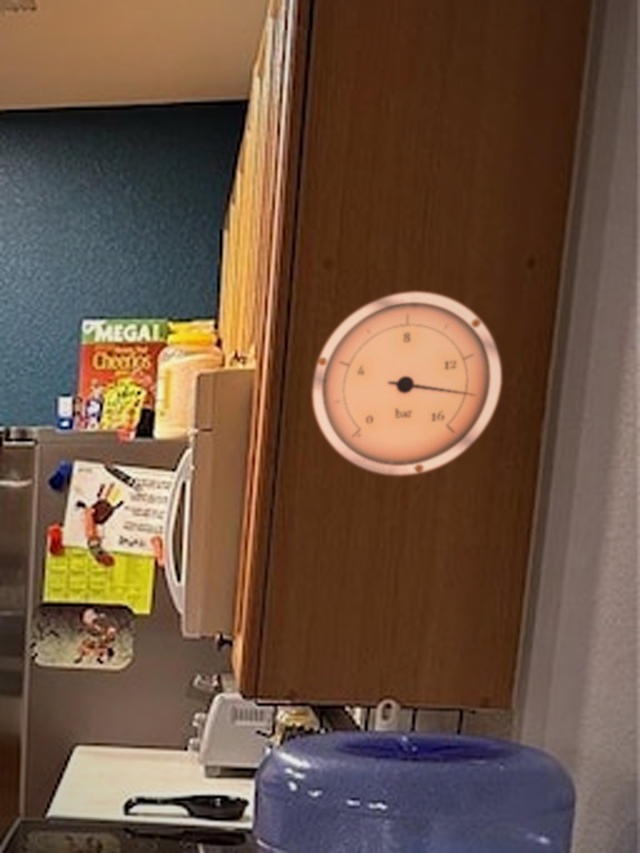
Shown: 14 bar
